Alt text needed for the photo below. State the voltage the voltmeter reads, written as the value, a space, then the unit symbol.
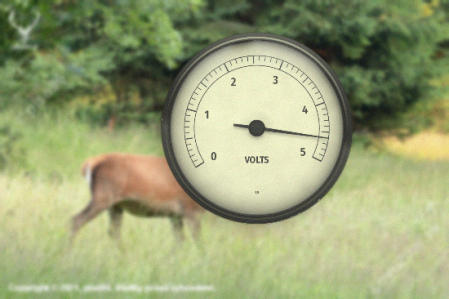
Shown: 4.6 V
